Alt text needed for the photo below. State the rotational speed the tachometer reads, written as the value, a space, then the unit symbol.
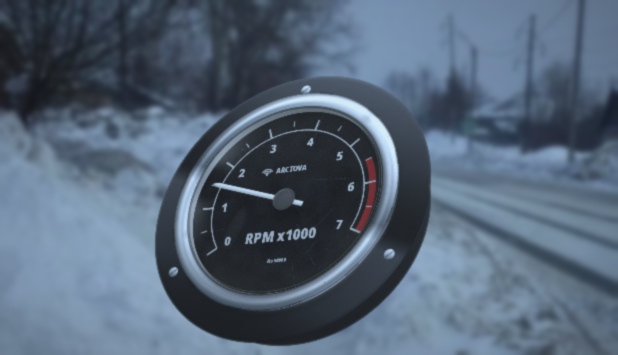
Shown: 1500 rpm
